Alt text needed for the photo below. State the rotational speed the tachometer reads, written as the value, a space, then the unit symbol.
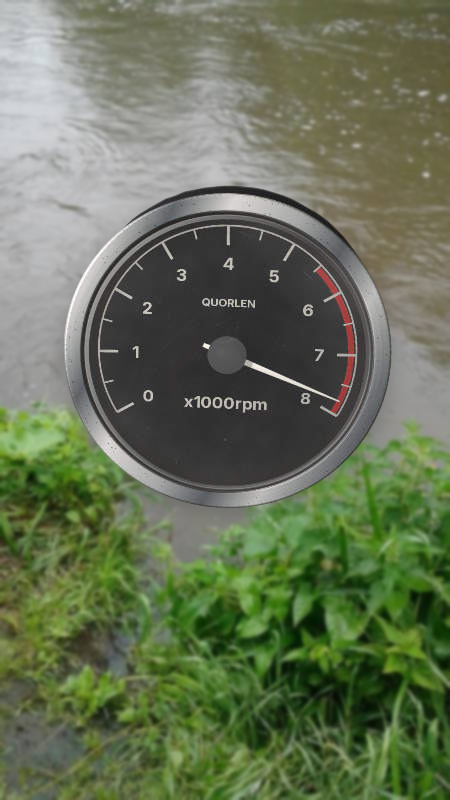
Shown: 7750 rpm
